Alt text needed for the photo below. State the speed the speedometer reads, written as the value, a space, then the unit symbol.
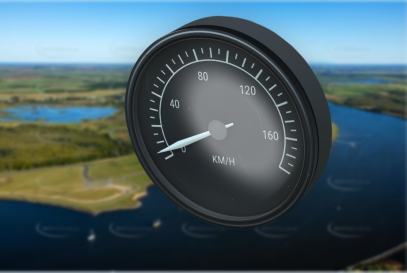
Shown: 5 km/h
